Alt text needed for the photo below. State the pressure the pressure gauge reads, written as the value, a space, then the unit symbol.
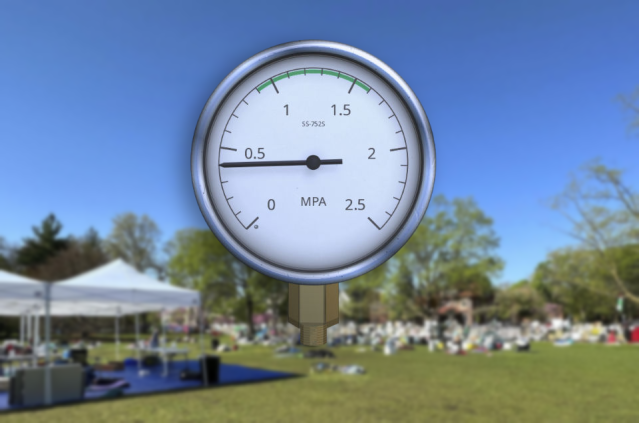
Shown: 0.4 MPa
